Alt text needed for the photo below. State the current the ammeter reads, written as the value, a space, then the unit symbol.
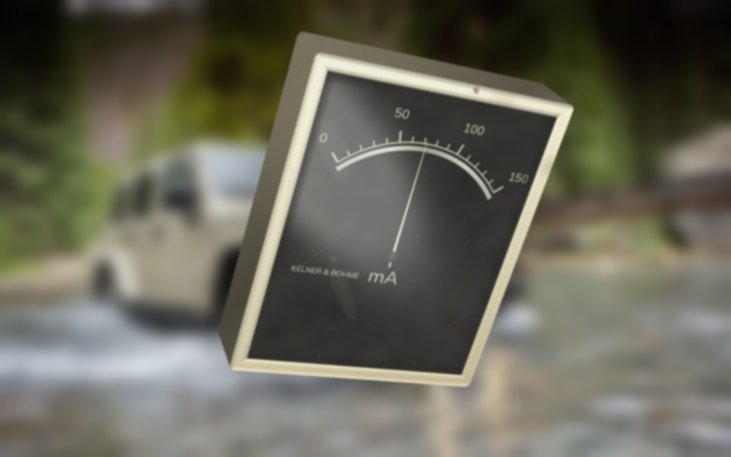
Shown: 70 mA
